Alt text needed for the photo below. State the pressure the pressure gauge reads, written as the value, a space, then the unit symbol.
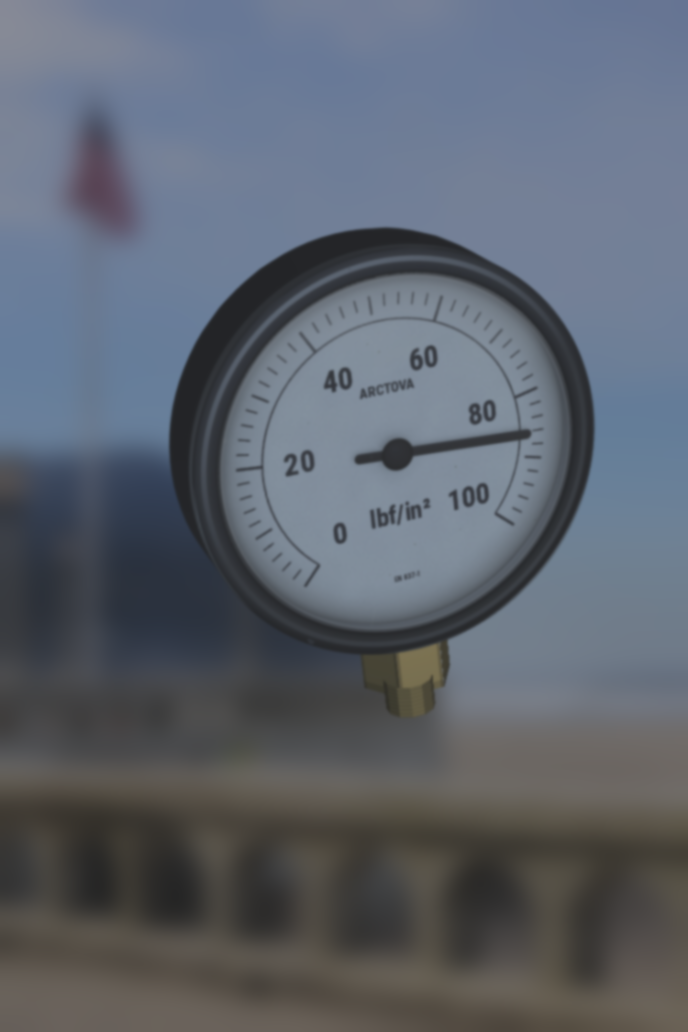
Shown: 86 psi
